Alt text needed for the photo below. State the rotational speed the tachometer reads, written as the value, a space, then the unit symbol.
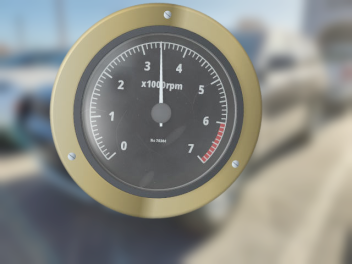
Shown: 3400 rpm
